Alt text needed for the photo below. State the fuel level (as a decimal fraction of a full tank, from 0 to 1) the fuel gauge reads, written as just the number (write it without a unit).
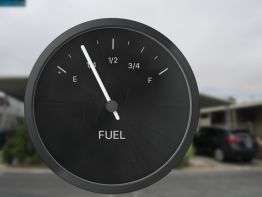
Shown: 0.25
